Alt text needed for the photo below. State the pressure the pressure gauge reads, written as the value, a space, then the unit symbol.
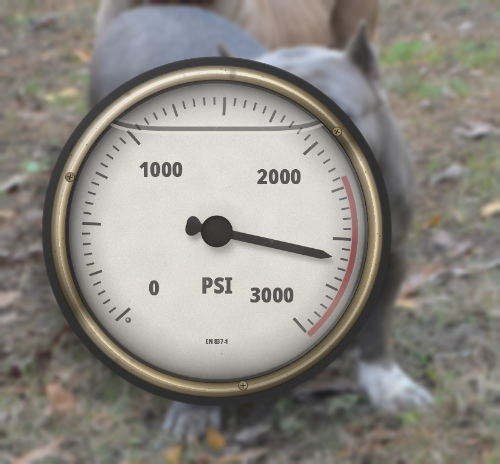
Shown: 2600 psi
